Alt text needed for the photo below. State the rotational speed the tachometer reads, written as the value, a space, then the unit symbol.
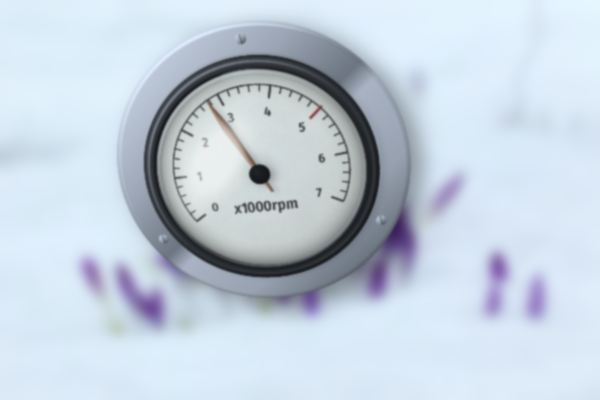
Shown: 2800 rpm
